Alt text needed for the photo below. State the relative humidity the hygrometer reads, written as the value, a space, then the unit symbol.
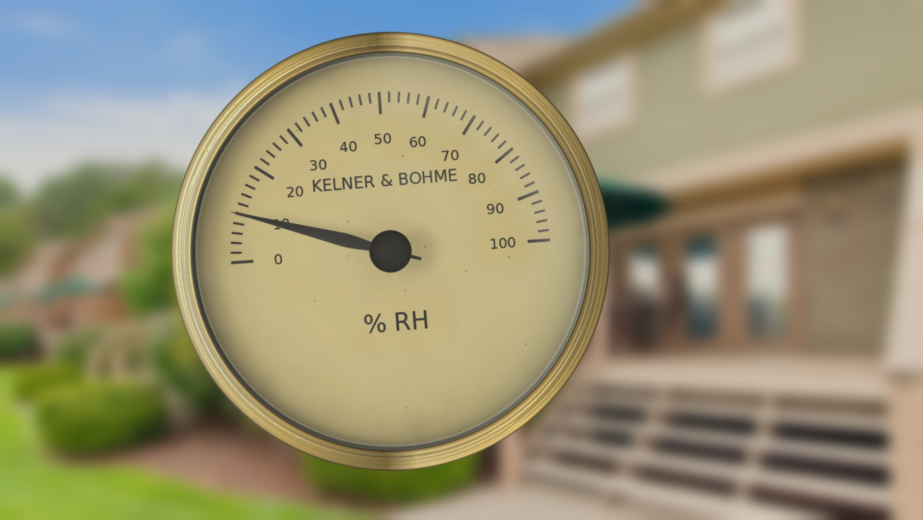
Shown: 10 %
